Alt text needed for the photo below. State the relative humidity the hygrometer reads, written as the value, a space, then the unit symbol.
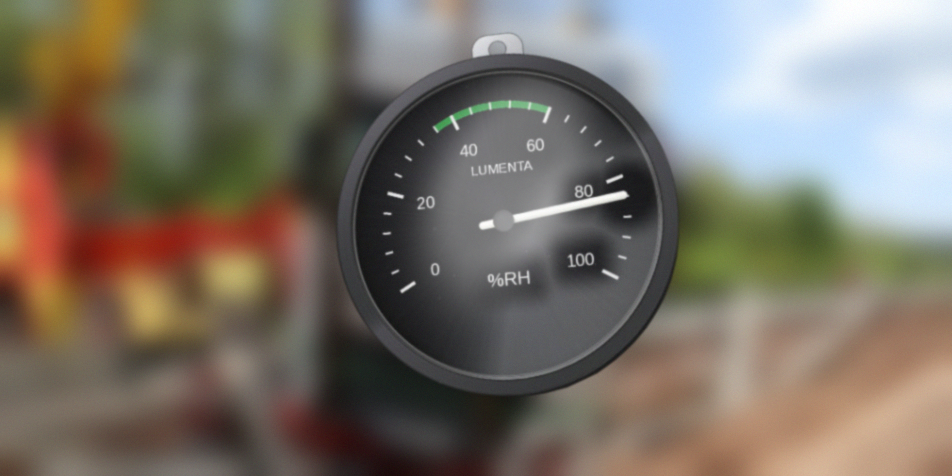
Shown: 84 %
